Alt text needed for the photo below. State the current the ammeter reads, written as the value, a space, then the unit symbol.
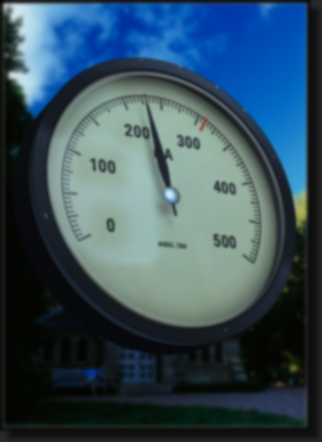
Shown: 225 mA
